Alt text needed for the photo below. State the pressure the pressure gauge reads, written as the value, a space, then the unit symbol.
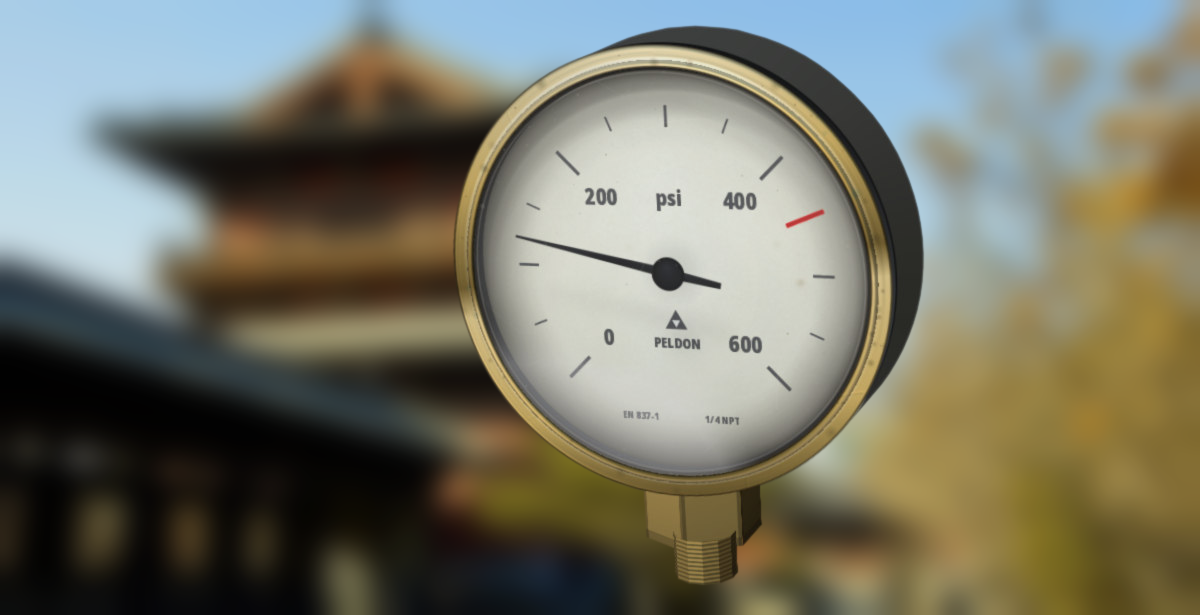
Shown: 125 psi
